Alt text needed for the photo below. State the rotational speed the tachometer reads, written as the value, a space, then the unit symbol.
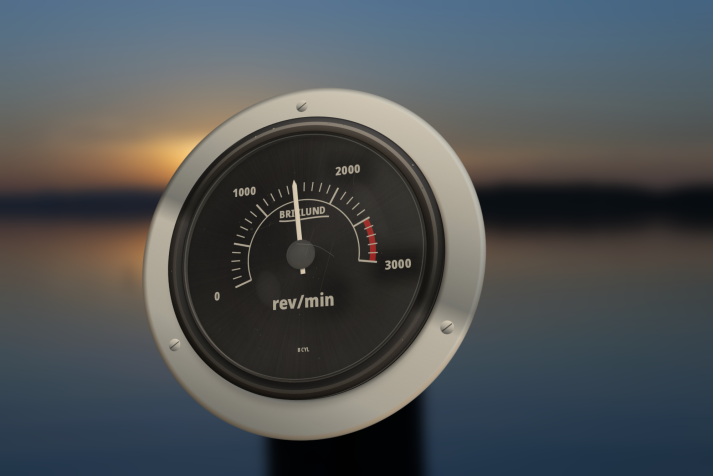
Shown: 1500 rpm
